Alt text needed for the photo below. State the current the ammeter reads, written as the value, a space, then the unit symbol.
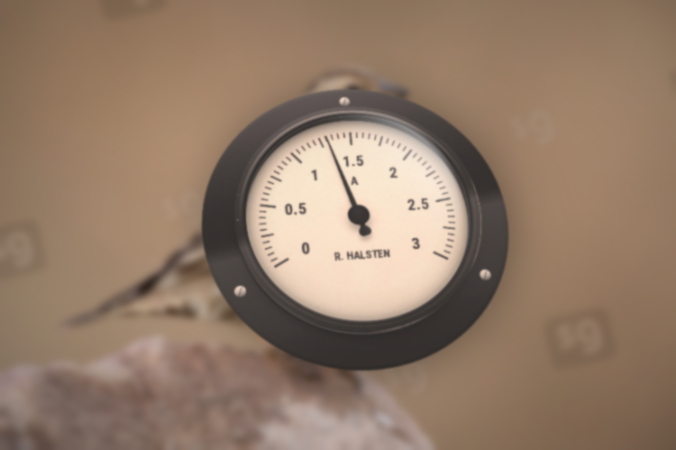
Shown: 1.3 A
